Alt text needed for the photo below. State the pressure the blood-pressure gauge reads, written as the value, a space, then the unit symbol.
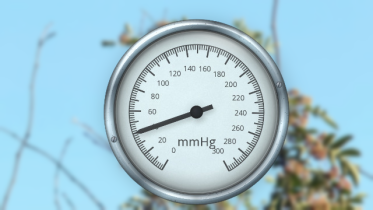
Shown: 40 mmHg
